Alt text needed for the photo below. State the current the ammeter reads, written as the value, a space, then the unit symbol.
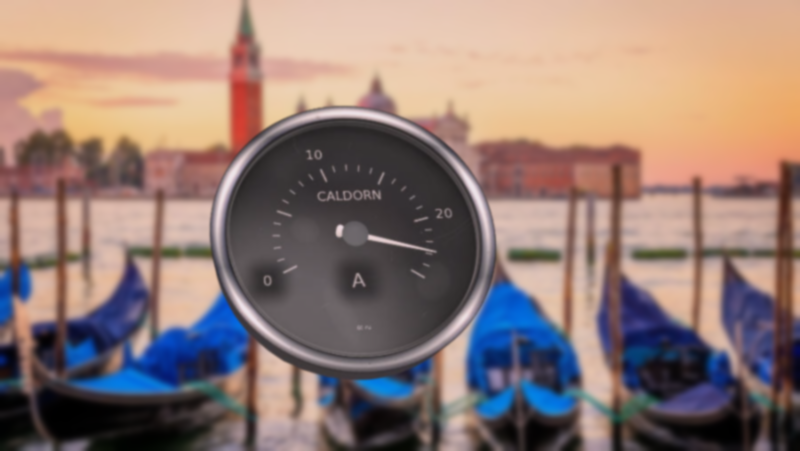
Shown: 23 A
